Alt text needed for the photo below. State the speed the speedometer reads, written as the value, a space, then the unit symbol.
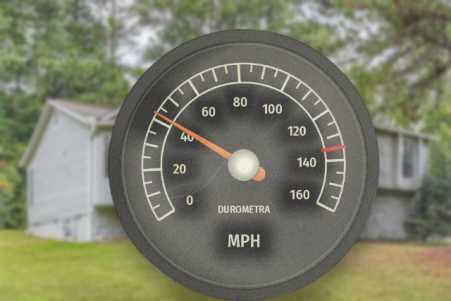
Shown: 42.5 mph
